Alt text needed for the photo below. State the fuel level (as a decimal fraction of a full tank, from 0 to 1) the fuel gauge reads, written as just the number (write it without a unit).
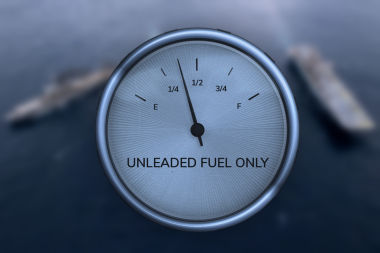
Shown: 0.375
